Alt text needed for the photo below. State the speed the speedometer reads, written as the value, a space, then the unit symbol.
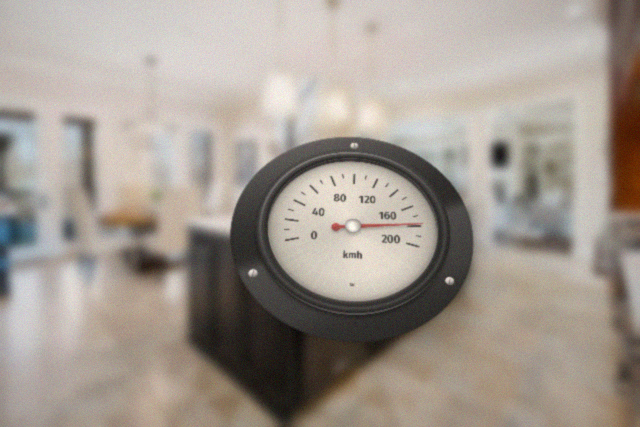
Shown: 180 km/h
